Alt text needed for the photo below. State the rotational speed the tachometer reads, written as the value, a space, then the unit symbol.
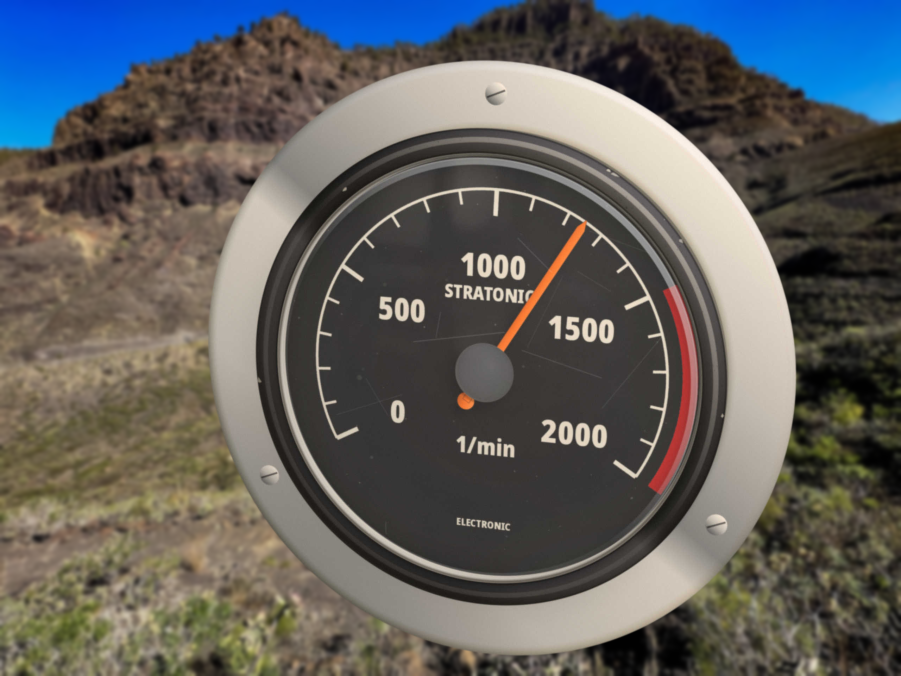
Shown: 1250 rpm
